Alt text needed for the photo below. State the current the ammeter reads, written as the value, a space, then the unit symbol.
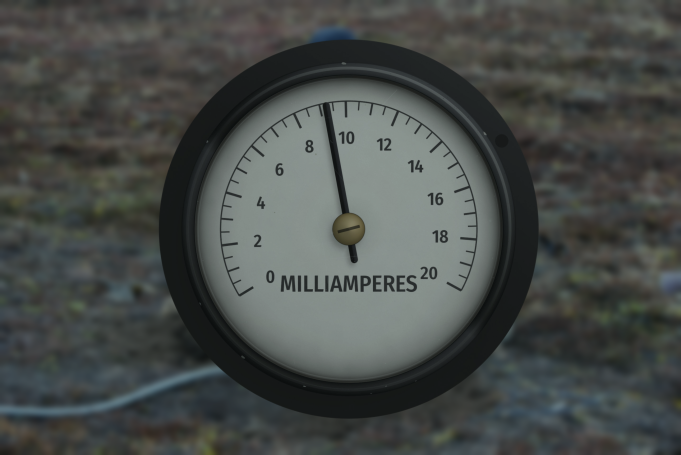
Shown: 9.25 mA
